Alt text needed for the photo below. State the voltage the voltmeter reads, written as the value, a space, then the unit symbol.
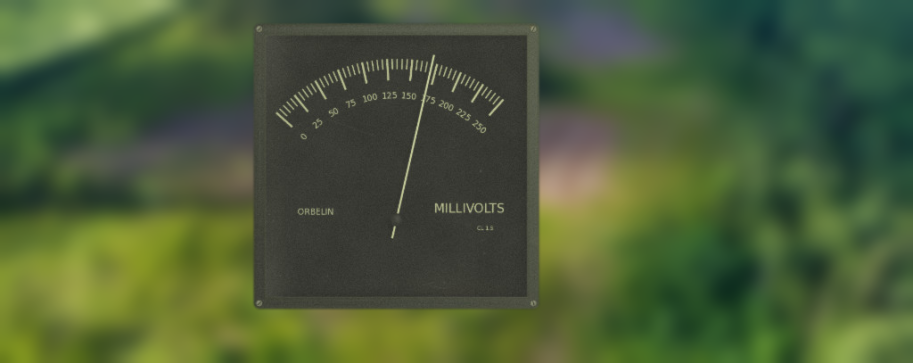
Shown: 170 mV
